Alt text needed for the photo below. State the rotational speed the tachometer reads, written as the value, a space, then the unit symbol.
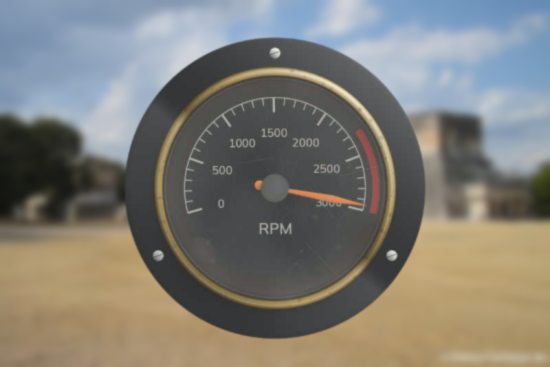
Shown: 2950 rpm
